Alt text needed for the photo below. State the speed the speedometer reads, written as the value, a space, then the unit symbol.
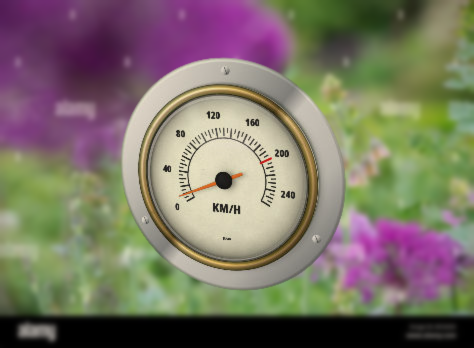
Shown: 10 km/h
